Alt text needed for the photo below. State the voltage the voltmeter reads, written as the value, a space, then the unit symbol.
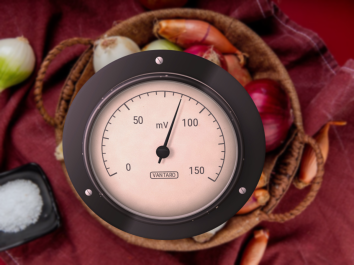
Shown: 85 mV
